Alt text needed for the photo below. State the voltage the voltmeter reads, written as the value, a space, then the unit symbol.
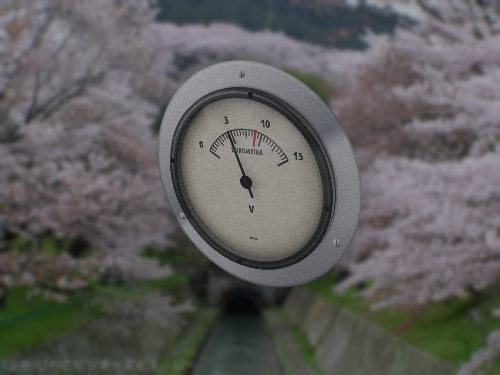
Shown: 5 V
